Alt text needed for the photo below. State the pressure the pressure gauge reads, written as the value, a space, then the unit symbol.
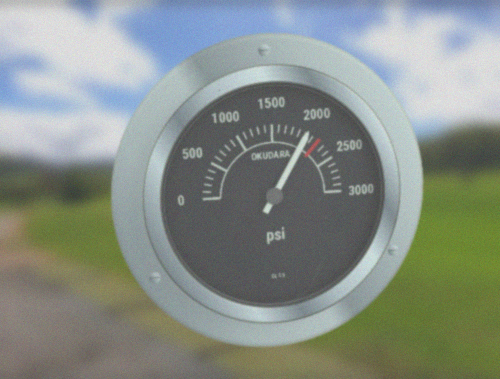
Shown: 2000 psi
